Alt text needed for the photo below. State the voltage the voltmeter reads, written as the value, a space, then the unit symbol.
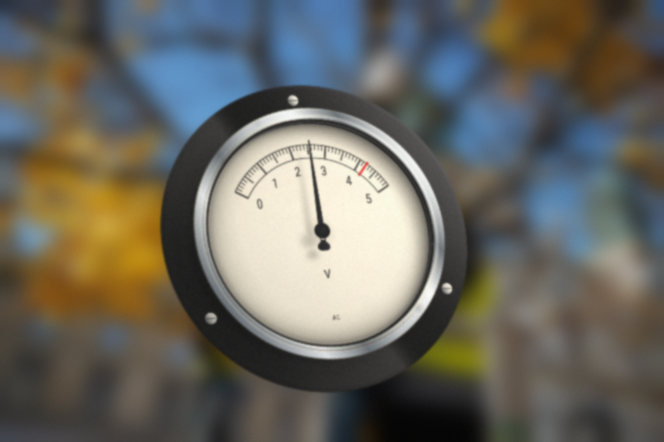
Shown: 2.5 V
